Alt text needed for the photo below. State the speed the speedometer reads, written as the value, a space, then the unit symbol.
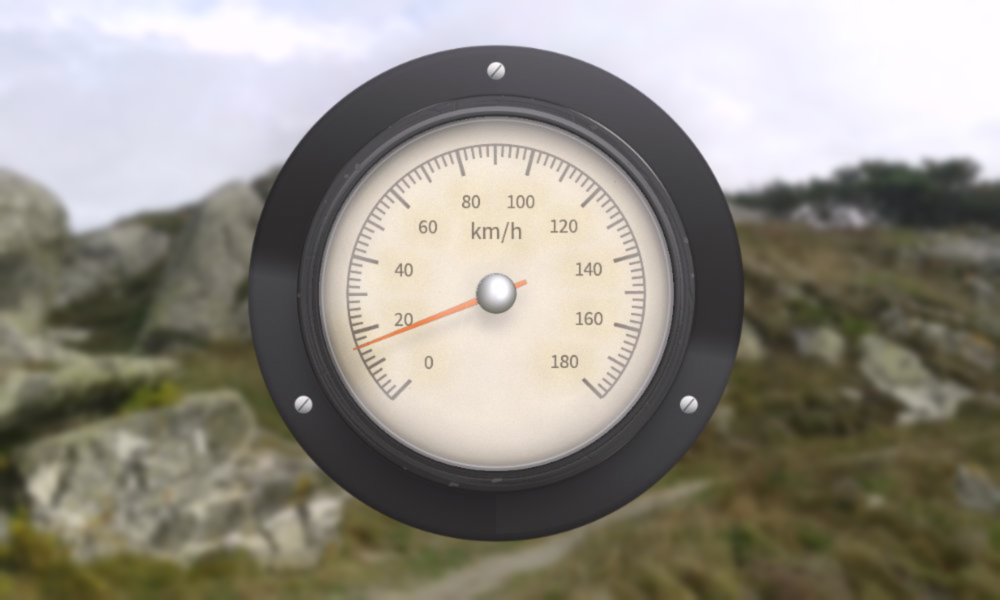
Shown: 16 km/h
